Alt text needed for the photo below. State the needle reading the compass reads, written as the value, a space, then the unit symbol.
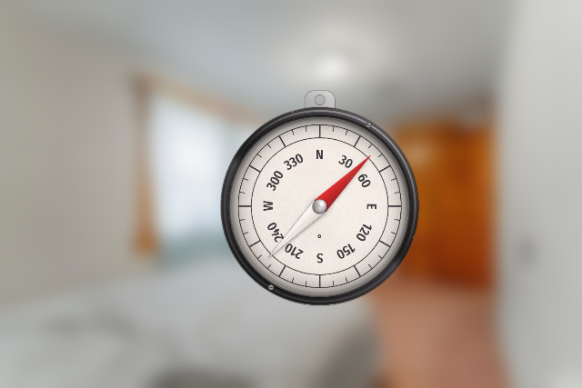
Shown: 45 °
